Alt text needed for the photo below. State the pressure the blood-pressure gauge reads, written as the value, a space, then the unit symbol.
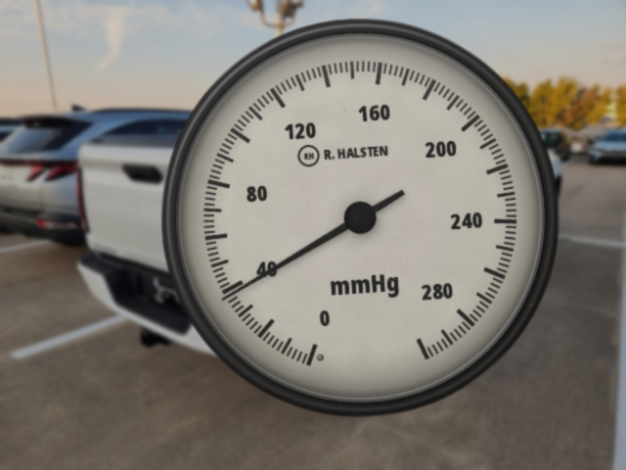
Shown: 38 mmHg
